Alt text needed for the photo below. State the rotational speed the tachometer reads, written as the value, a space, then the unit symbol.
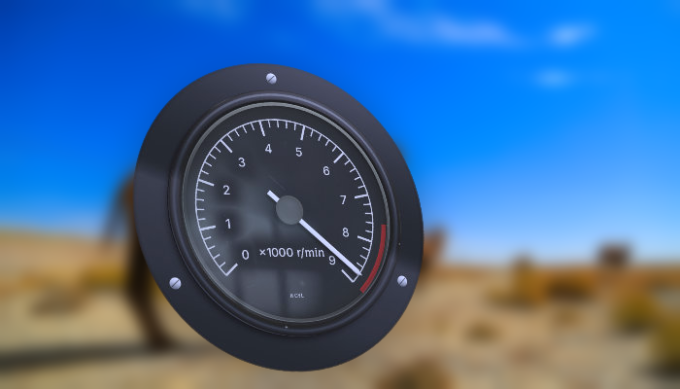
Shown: 8800 rpm
